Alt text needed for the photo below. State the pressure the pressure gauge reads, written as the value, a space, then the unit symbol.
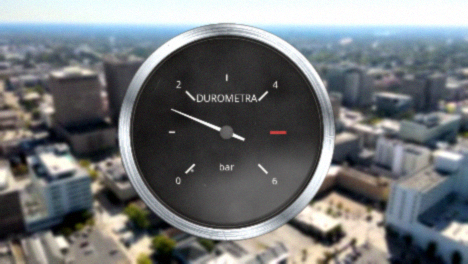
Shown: 1.5 bar
